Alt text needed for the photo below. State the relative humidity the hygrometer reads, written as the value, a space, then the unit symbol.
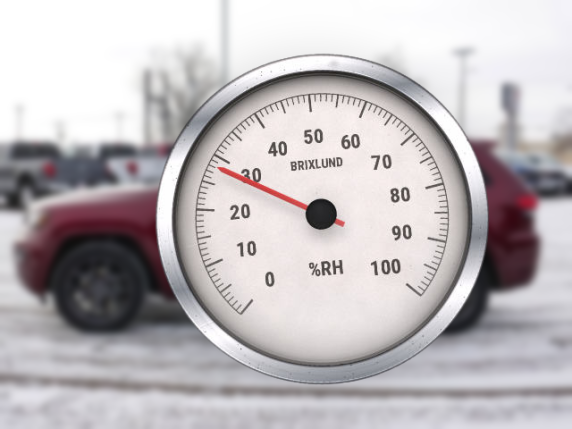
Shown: 28 %
